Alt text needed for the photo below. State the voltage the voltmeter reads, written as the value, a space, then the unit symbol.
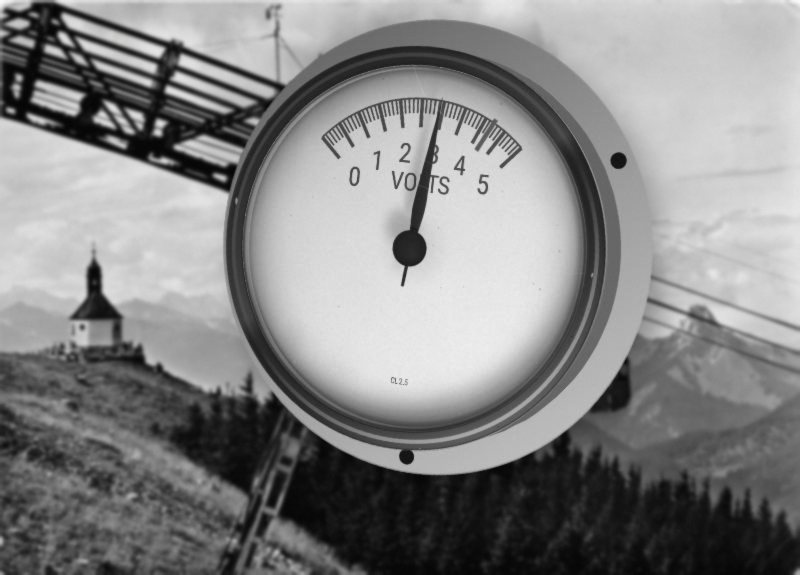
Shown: 3 V
